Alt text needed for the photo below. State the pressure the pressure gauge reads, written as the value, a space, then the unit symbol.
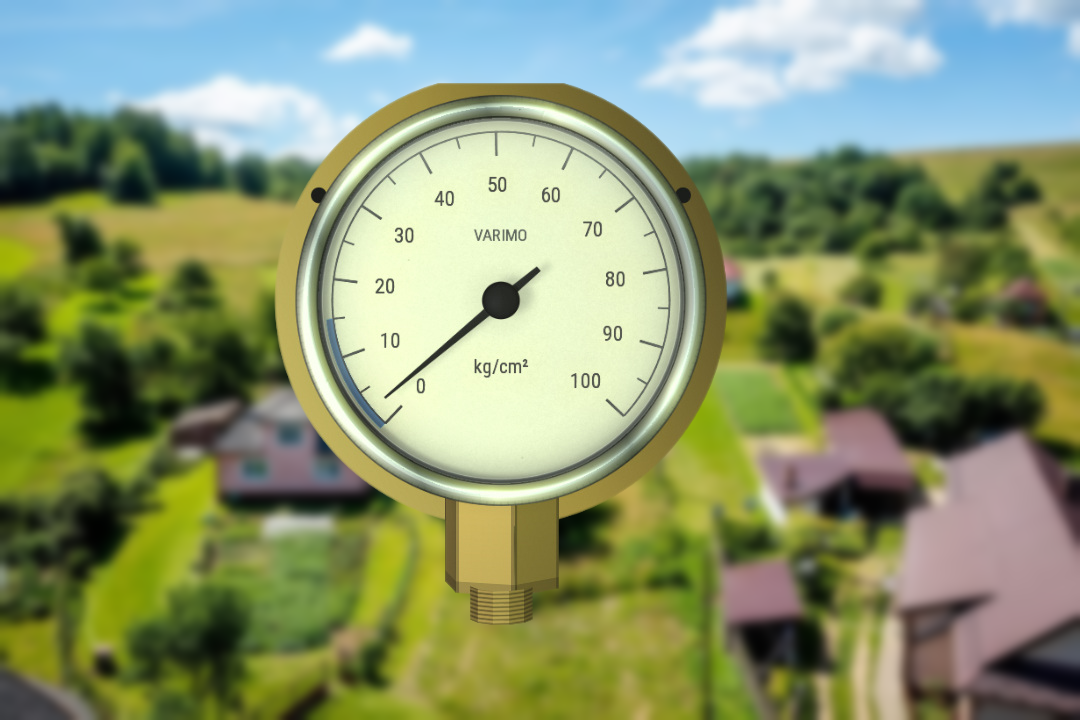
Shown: 2.5 kg/cm²
